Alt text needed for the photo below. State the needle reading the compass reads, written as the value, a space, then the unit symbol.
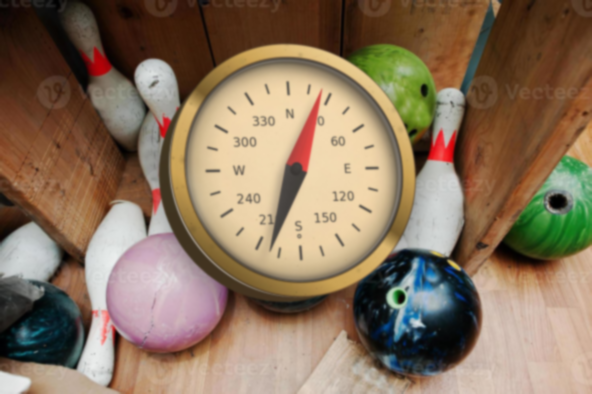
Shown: 22.5 °
